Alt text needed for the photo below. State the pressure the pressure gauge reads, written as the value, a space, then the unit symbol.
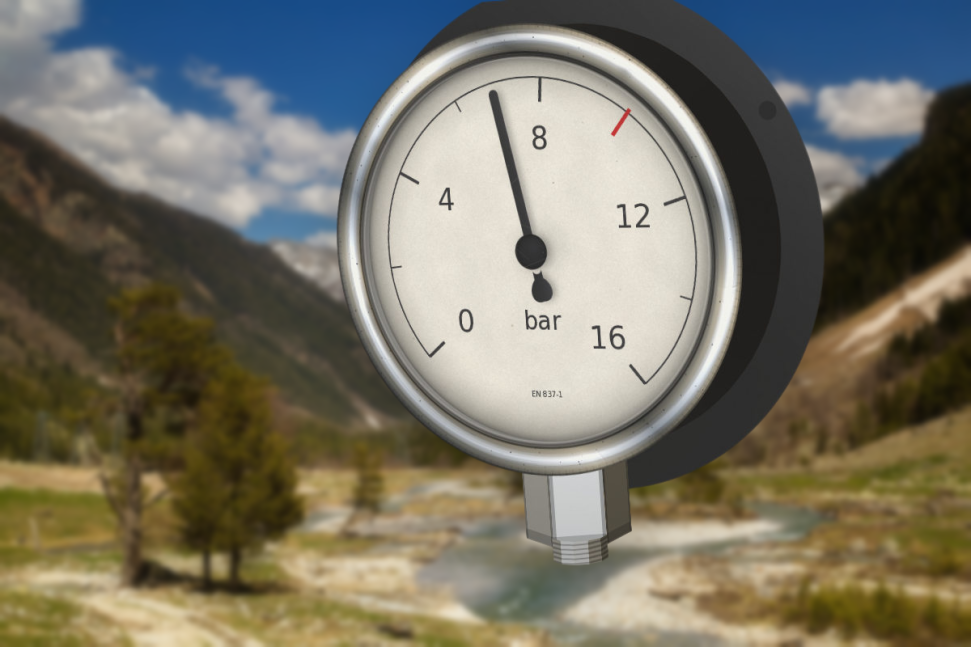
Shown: 7 bar
